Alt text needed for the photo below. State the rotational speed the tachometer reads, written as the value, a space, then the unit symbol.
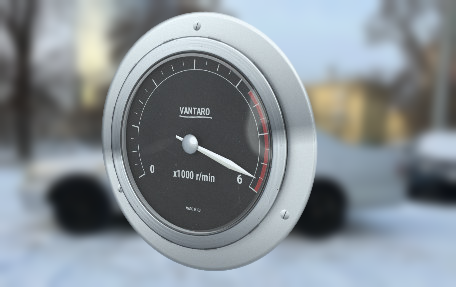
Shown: 5750 rpm
